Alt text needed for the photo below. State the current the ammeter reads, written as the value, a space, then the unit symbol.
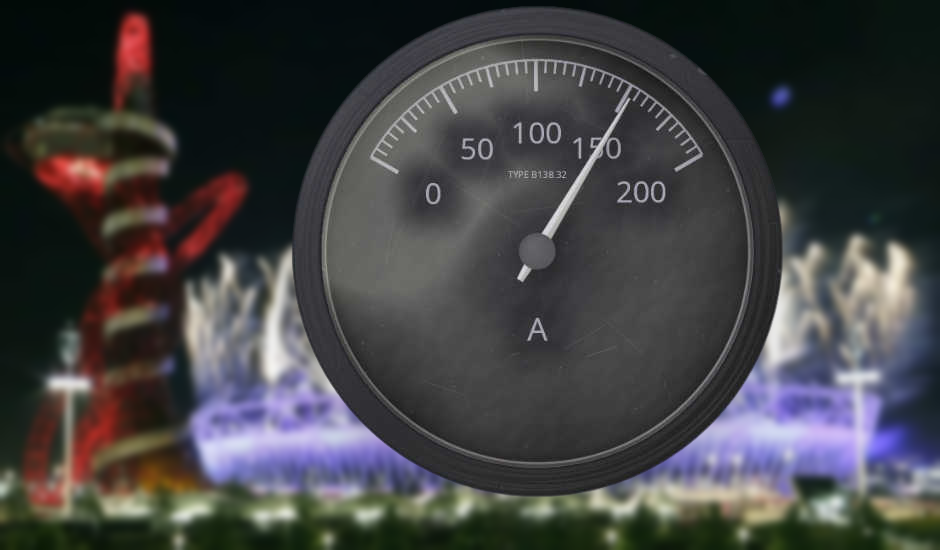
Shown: 152.5 A
